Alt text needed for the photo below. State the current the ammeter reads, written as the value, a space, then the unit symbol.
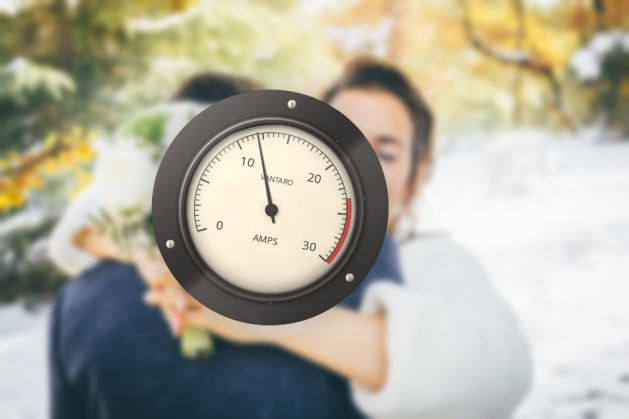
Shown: 12 A
